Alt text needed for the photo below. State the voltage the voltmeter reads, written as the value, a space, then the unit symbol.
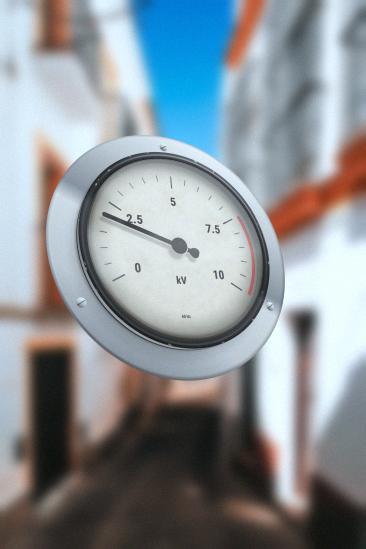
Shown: 2 kV
